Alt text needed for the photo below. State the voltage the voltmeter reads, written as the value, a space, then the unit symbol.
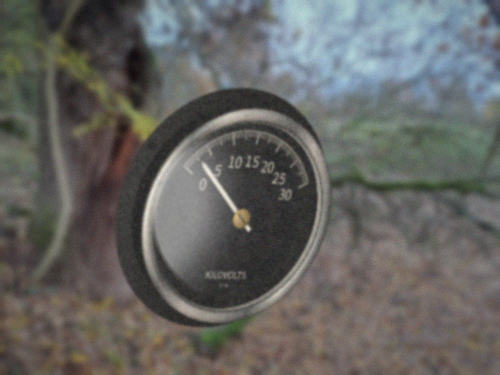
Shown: 2.5 kV
